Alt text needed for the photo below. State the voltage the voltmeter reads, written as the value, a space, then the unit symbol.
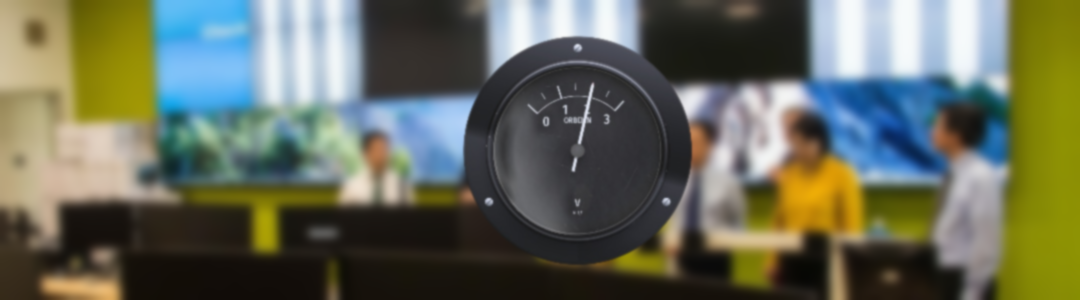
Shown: 2 V
